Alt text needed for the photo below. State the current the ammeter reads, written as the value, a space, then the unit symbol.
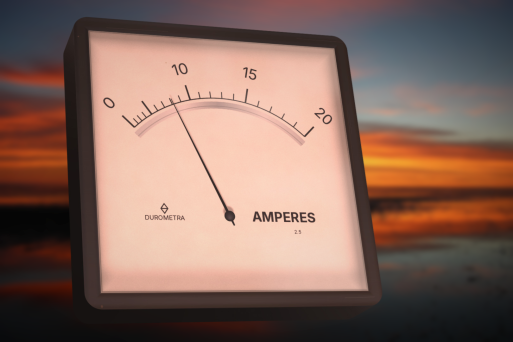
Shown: 8 A
